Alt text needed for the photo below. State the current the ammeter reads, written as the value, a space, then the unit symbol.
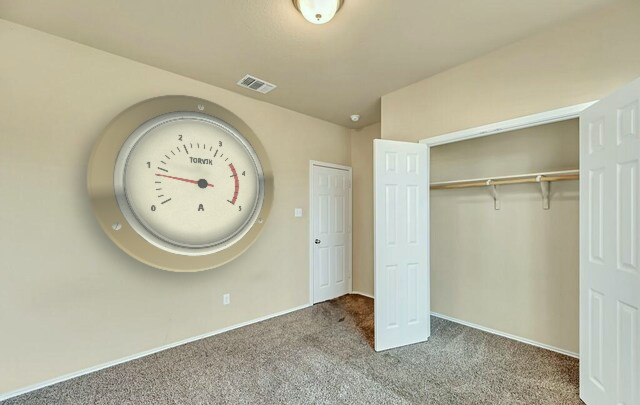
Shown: 0.8 A
